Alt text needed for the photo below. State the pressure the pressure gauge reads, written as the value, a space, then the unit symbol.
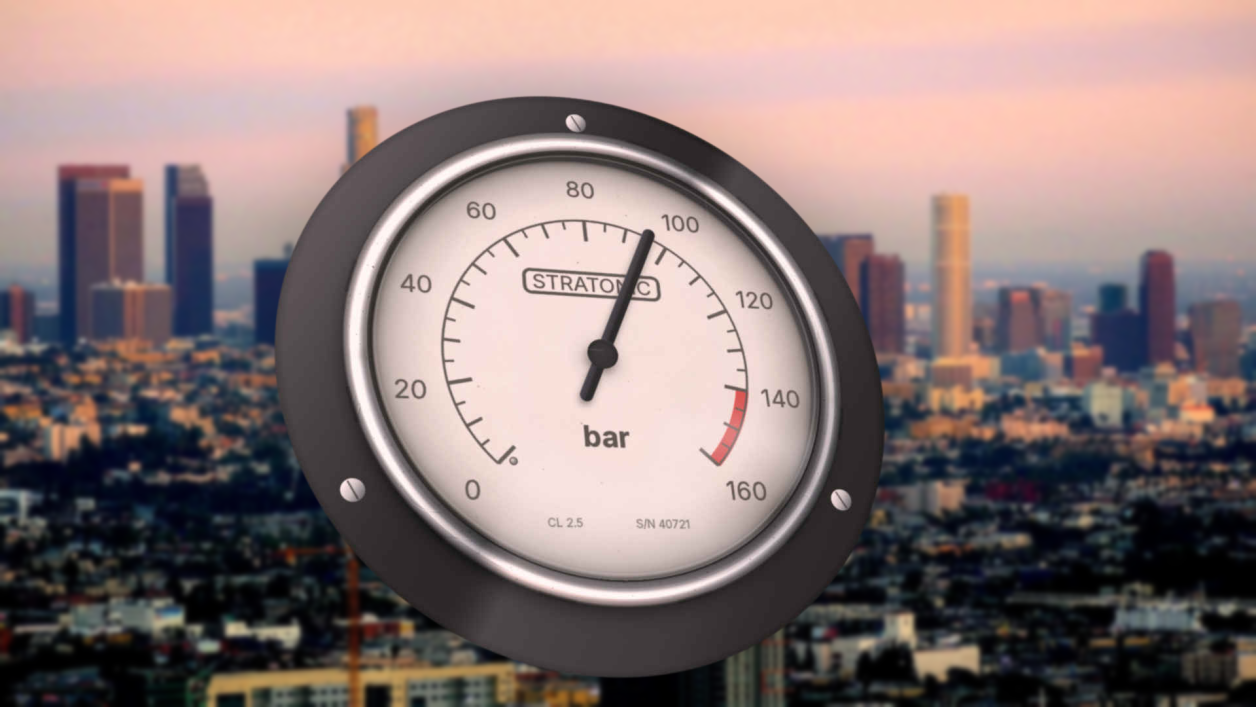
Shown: 95 bar
